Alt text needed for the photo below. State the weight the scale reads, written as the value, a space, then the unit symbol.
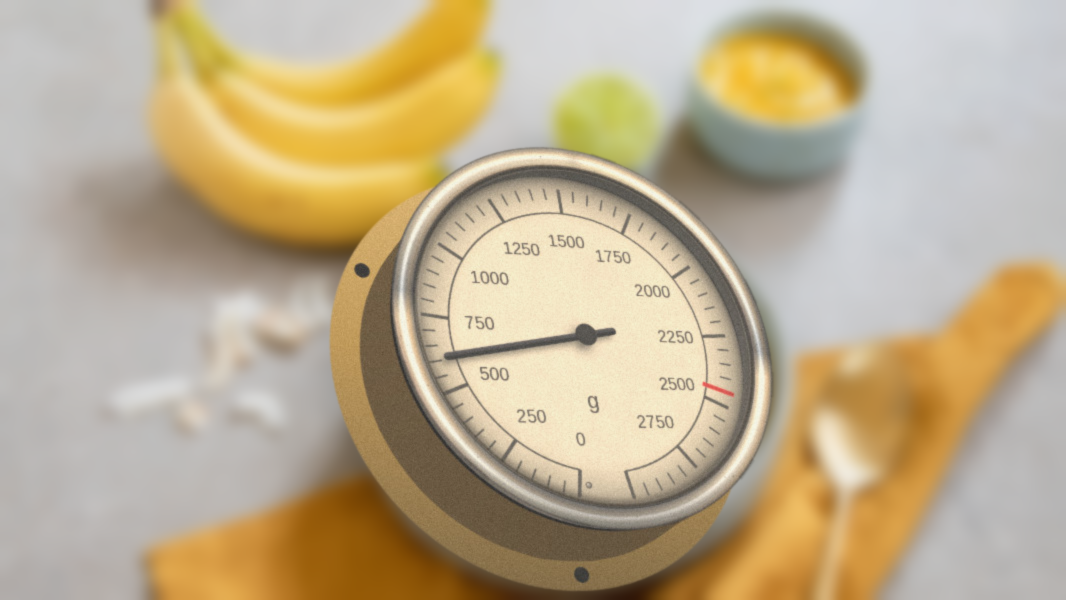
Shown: 600 g
